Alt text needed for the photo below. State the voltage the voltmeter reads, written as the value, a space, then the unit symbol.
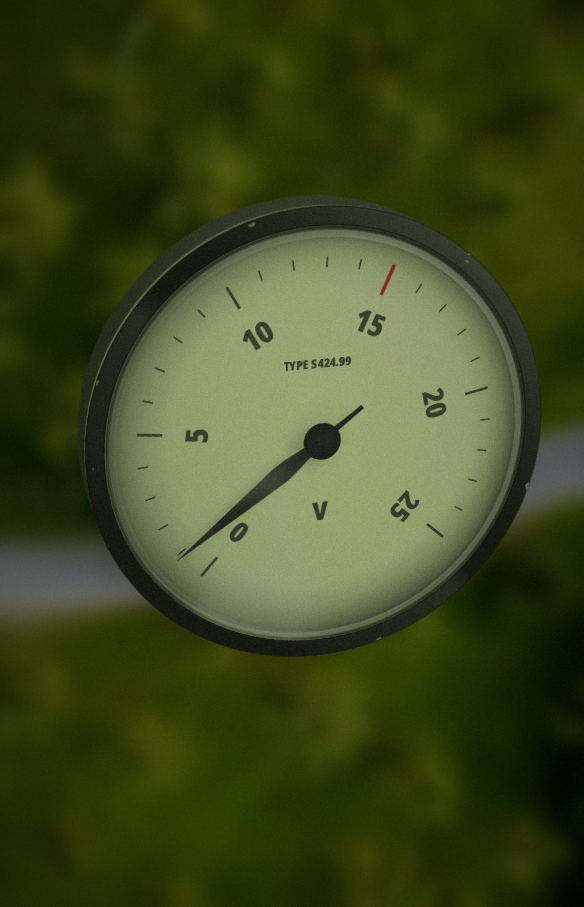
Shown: 1 V
